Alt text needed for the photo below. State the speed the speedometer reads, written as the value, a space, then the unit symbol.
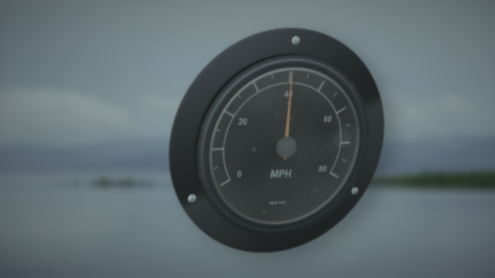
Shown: 40 mph
